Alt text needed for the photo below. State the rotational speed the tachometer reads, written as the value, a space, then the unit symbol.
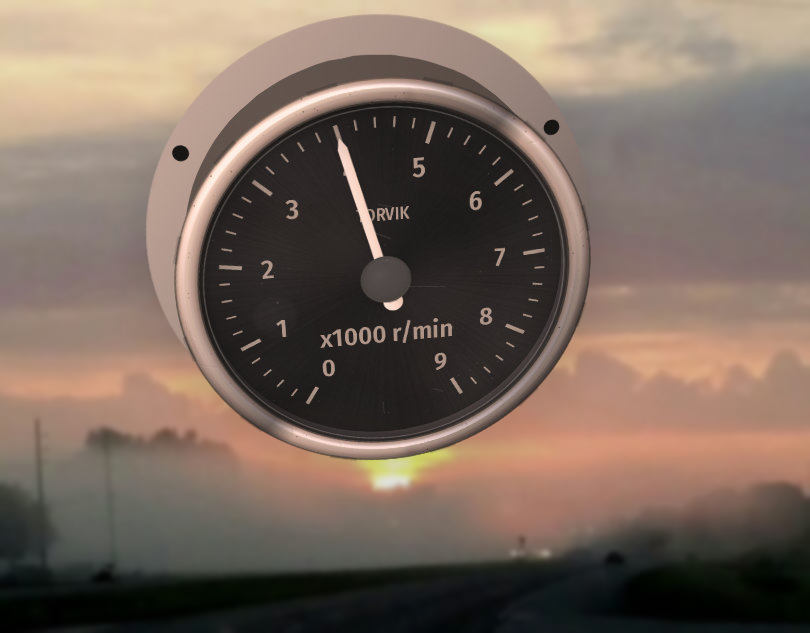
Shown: 4000 rpm
